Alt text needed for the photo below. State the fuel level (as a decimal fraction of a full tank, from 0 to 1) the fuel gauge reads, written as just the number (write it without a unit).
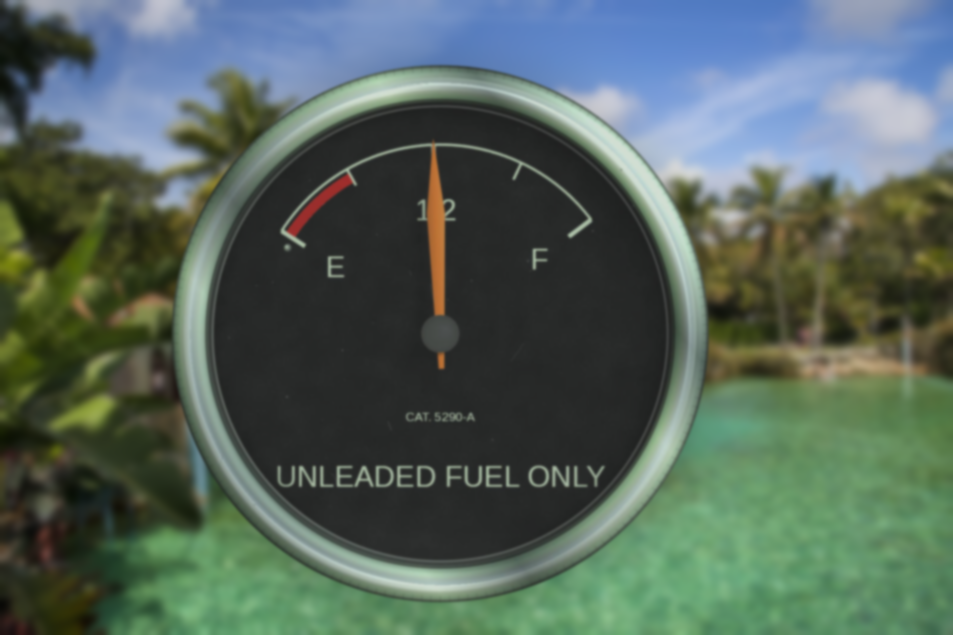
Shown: 0.5
